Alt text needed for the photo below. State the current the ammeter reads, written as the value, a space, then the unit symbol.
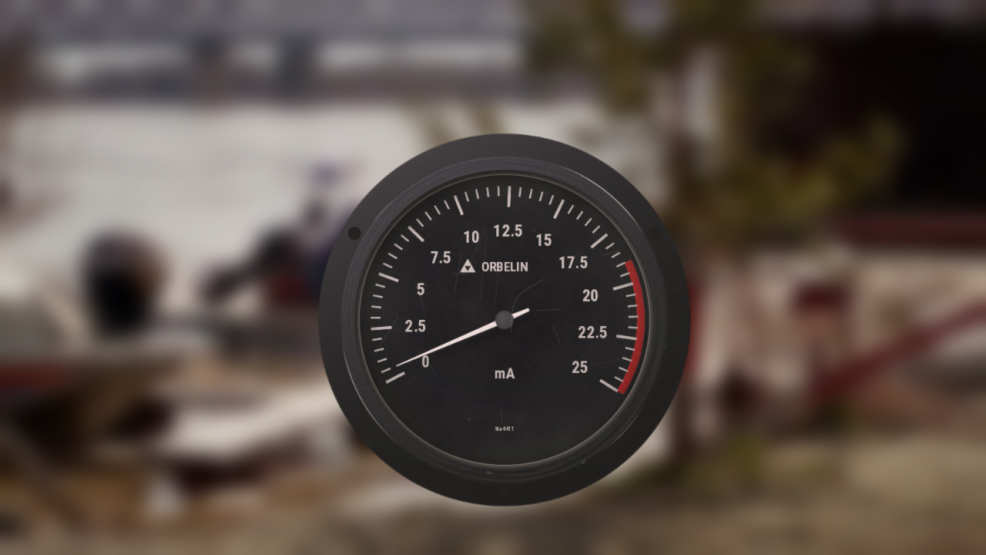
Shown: 0.5 mA
